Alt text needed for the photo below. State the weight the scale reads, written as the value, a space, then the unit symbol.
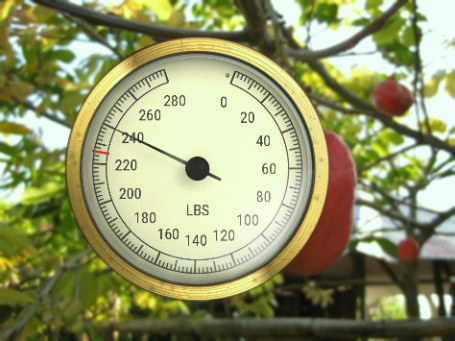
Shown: 240 lb
